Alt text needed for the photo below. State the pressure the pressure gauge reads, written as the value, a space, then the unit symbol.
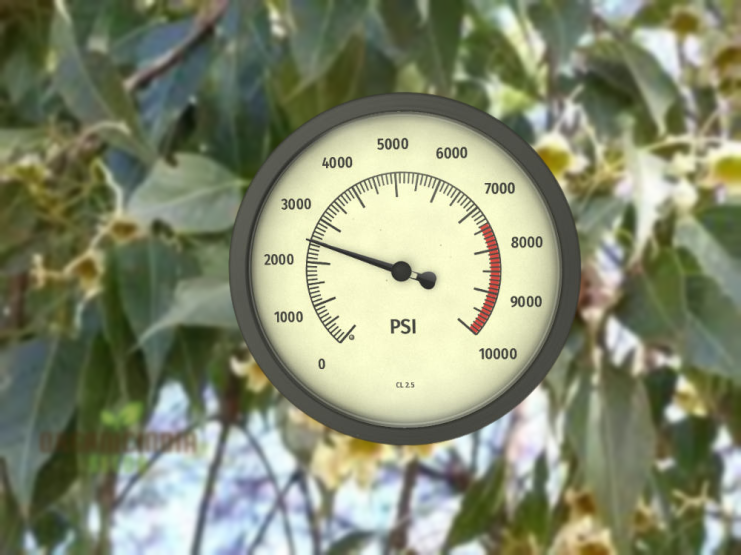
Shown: 2500 psi
